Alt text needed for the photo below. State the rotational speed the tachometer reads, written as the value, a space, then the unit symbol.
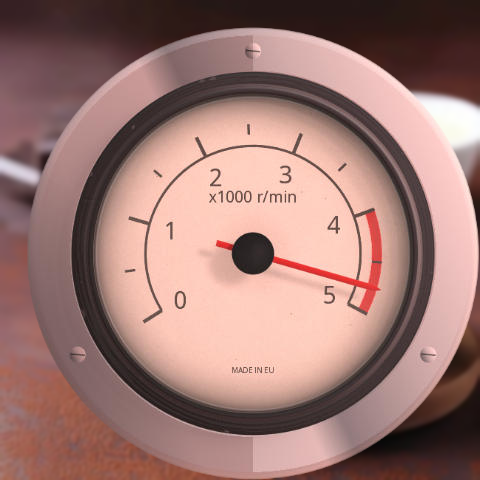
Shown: 4750 rpm
